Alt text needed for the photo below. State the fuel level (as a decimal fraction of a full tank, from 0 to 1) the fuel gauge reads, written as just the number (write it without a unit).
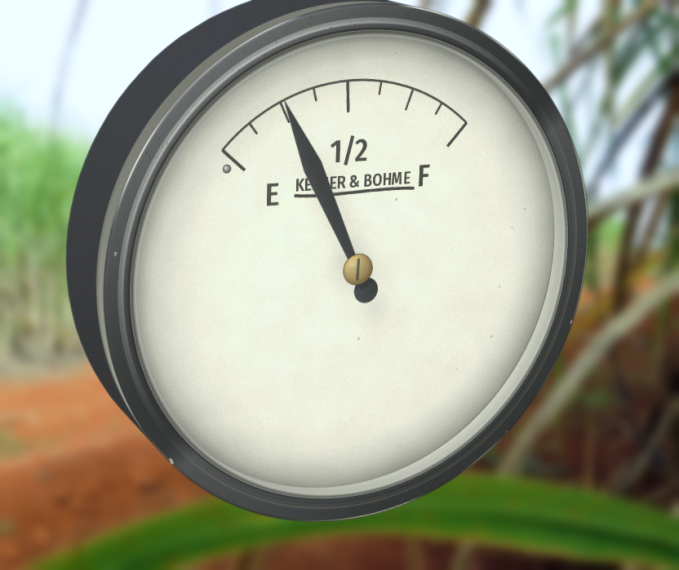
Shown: 0.25
